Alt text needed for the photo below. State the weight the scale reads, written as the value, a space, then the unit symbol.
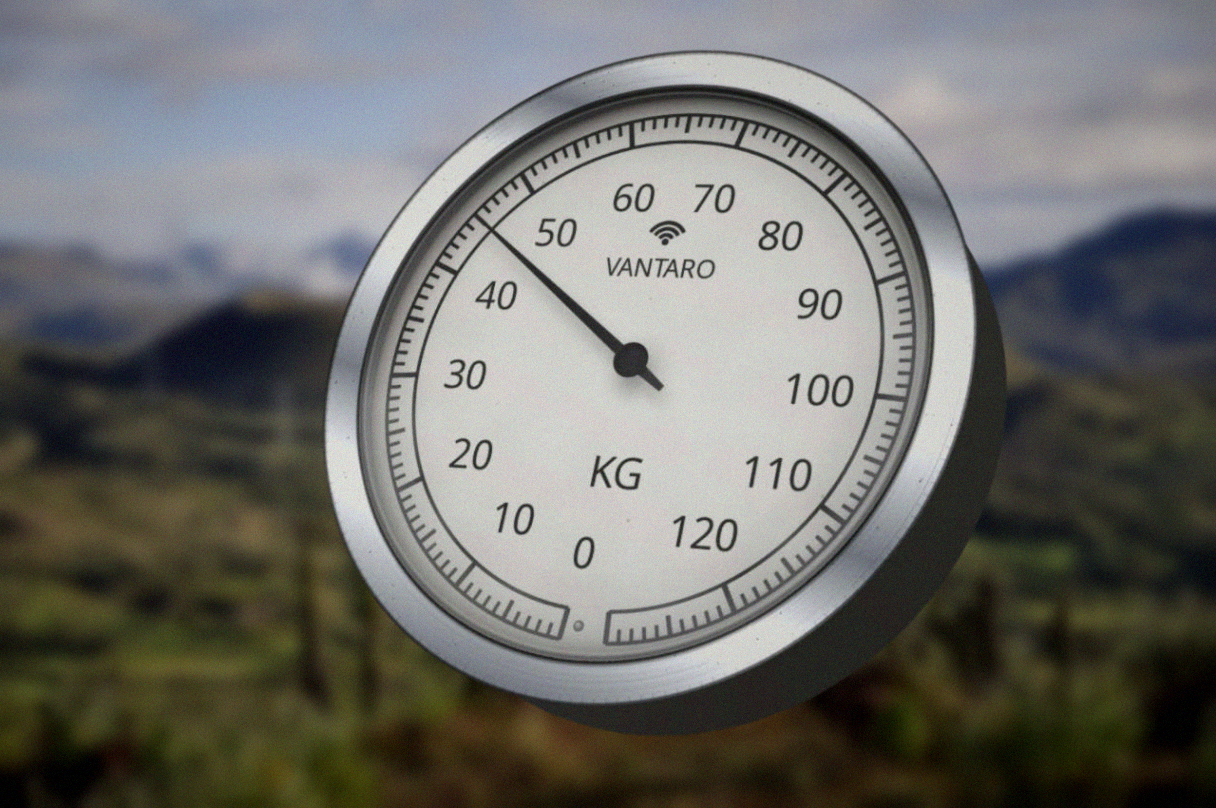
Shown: 45 kg
